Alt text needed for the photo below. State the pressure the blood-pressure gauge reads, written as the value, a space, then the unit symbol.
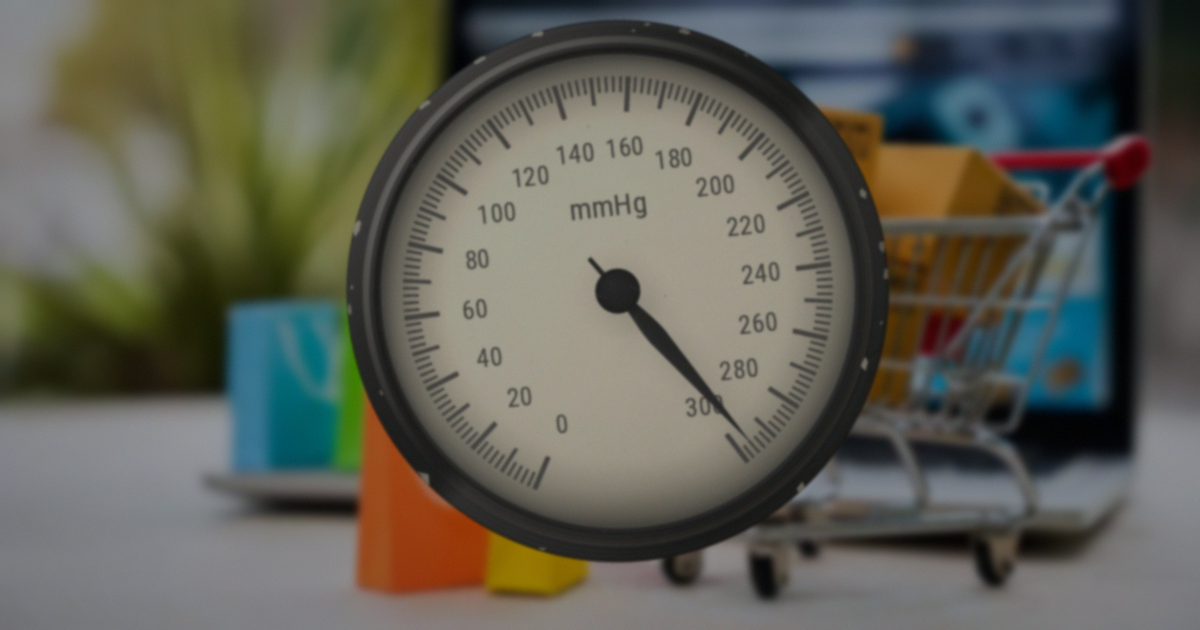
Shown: 296 mmHg
